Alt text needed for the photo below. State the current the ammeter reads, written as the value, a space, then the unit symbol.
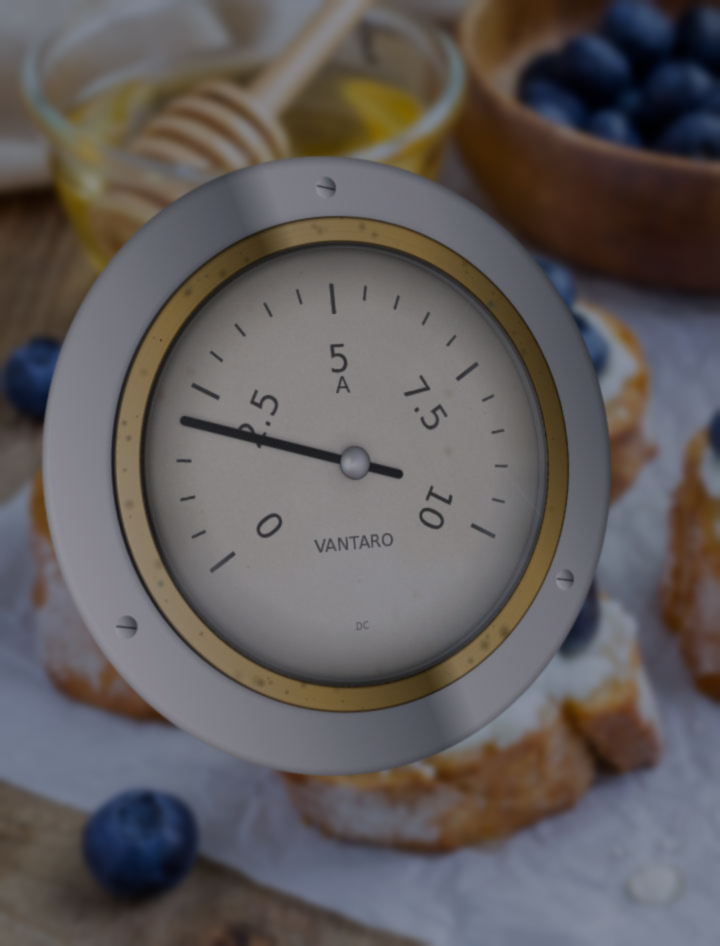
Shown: 2 A
